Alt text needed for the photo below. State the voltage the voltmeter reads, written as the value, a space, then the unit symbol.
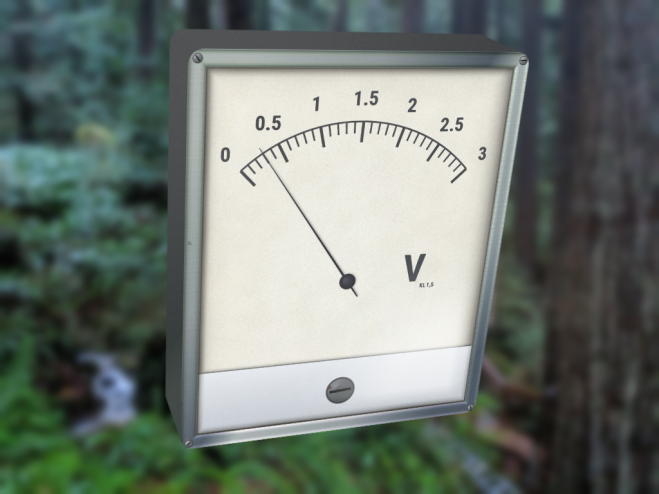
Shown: 0.3 V
